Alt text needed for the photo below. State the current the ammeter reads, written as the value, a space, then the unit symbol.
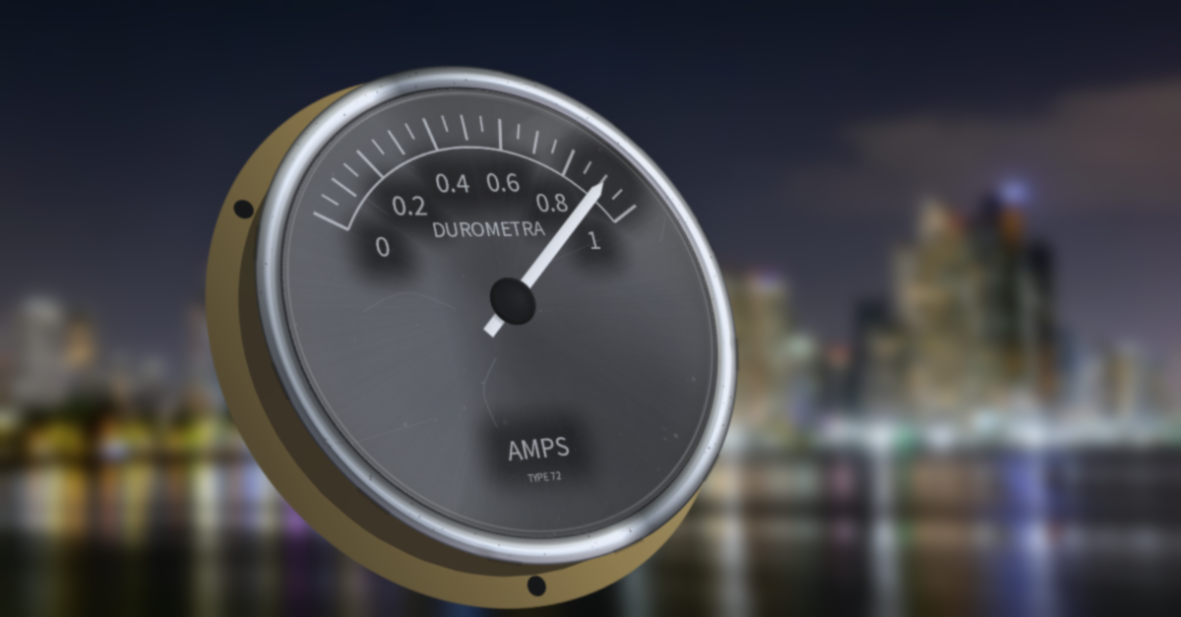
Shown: 0.9 A
